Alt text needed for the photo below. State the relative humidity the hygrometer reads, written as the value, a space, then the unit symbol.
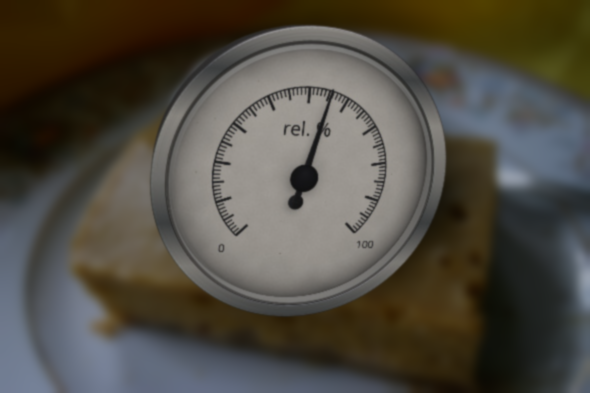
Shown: 55 %
